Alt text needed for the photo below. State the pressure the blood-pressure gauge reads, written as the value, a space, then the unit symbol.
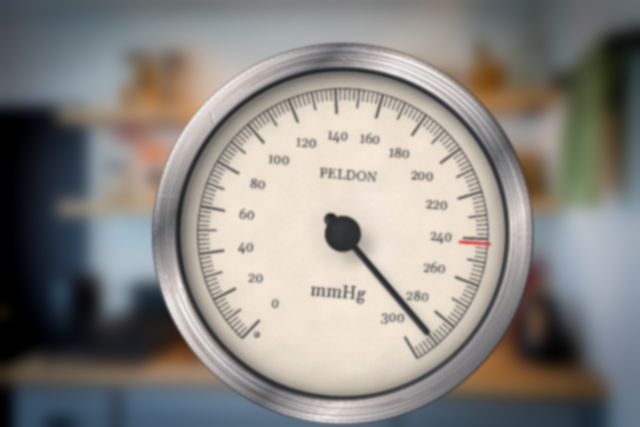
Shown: 290 mmHg
